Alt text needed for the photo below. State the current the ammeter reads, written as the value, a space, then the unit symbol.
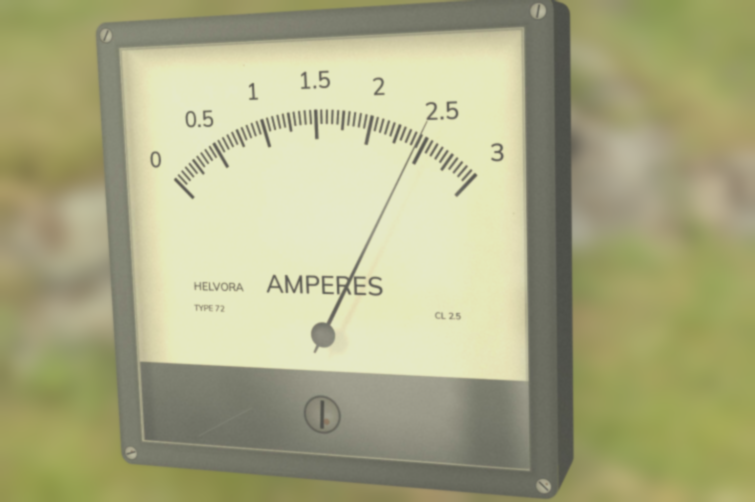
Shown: 2.45 A
